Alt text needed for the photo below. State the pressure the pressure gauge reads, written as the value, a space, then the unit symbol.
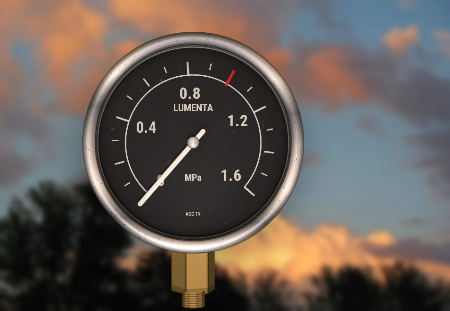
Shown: 0 MPa
